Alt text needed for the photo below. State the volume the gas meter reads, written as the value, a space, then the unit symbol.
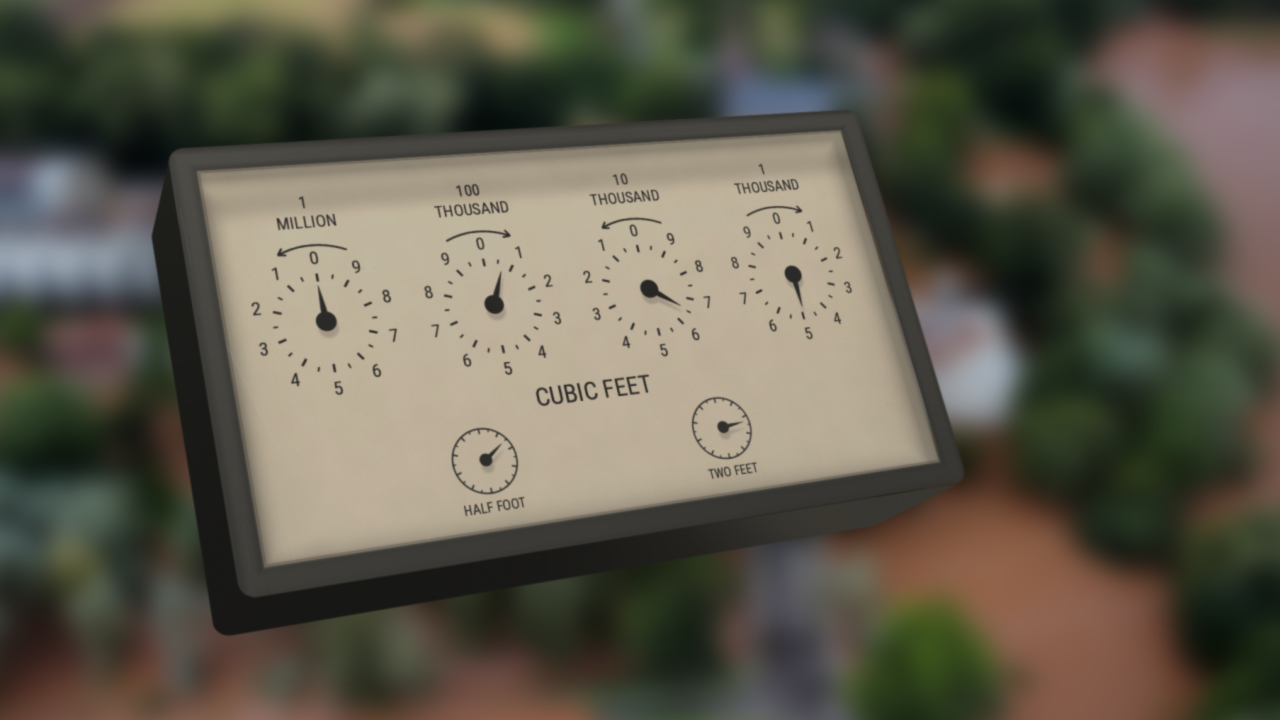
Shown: 6500 ft³
